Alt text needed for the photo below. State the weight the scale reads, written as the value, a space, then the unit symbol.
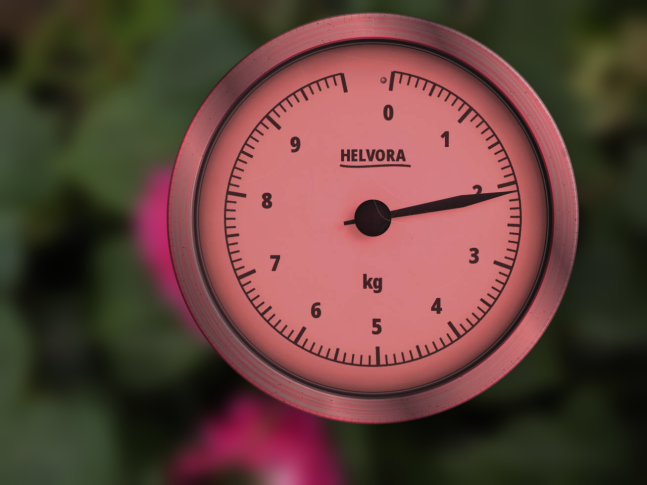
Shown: 2.1 kg
